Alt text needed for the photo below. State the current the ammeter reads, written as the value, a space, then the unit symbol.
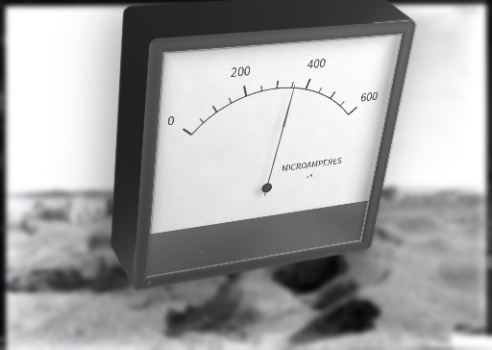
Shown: 350 µA
